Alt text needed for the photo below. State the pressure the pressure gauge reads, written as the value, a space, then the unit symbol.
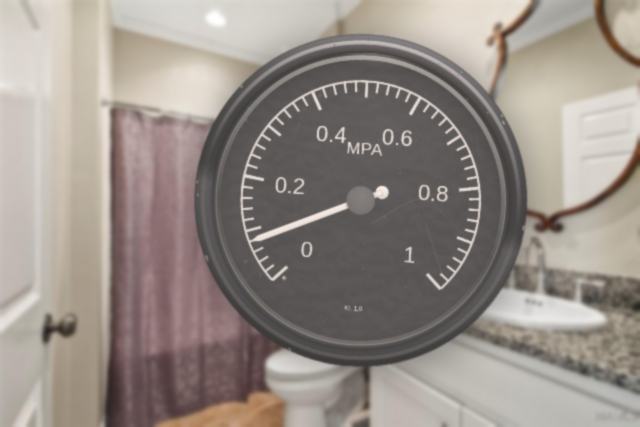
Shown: 0.08 MPa
